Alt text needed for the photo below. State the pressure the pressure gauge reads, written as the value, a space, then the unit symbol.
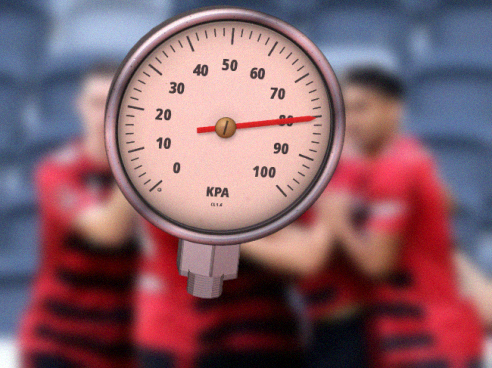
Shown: 80 kPa
